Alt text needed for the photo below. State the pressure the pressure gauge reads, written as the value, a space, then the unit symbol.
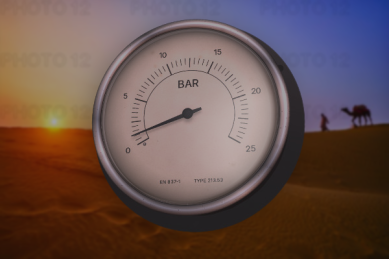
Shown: 1 bar
